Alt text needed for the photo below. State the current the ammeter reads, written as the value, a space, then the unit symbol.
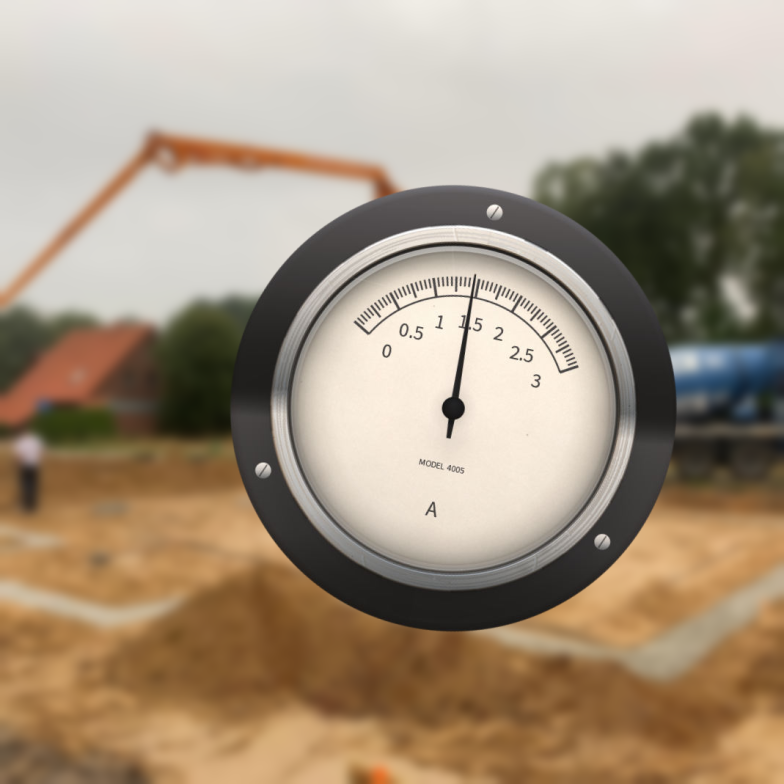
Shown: 1.45 A
